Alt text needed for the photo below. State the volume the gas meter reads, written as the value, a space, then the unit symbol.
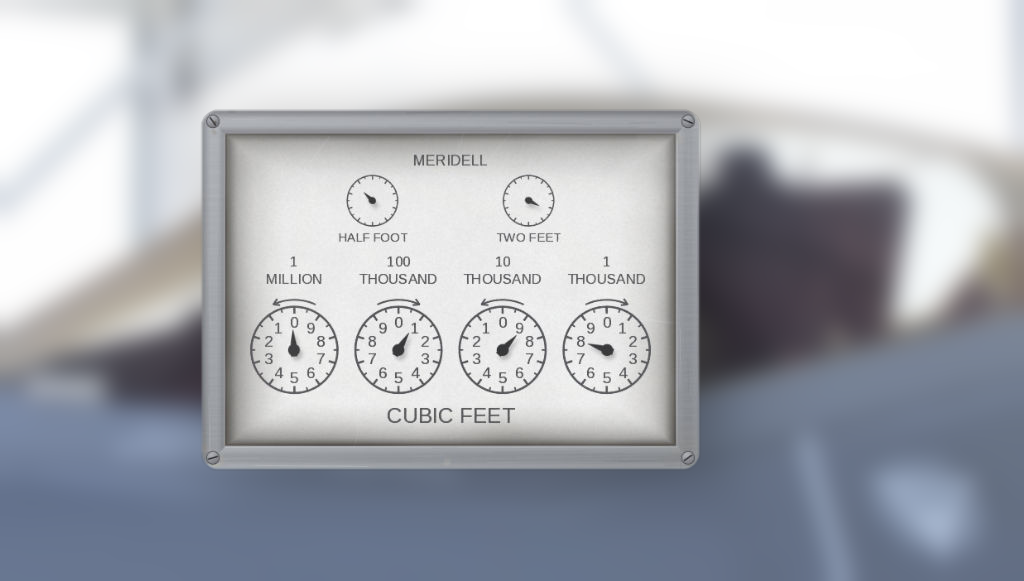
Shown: 8800 ft³
